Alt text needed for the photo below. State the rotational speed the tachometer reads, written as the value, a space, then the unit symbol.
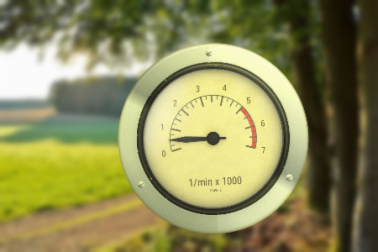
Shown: 500 rpm
